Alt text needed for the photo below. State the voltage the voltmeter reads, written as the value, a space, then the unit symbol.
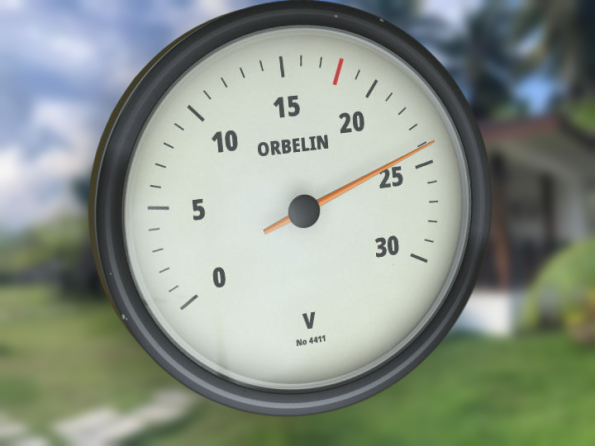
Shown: 24 V
